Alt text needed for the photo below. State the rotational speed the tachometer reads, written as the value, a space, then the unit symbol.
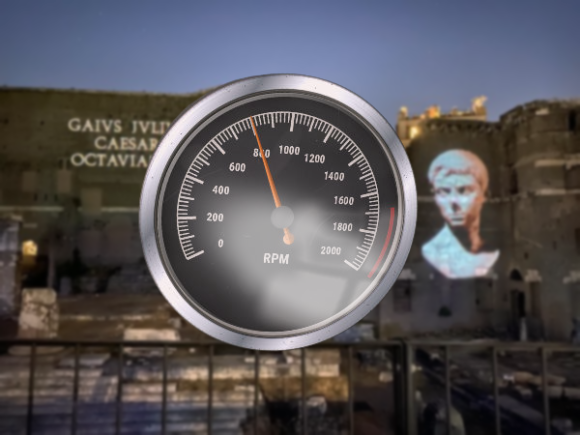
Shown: 800 rpm
